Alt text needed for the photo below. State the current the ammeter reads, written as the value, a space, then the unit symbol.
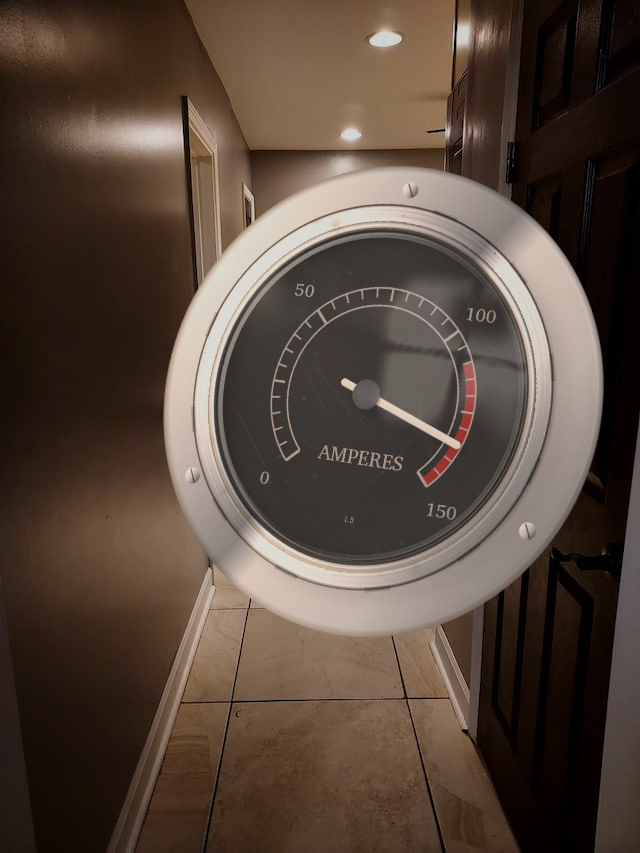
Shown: 135 A
